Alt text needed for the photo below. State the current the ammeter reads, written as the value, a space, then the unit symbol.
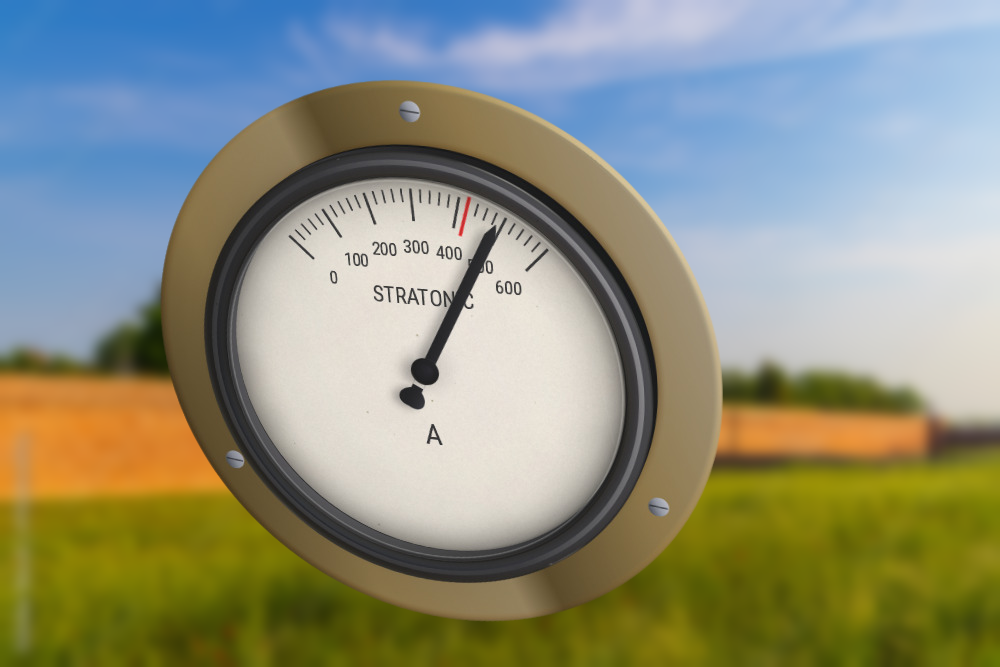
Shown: 490 A
